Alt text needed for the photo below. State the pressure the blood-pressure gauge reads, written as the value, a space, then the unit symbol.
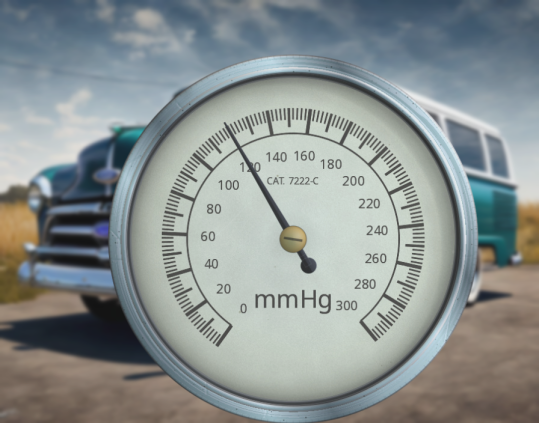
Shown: 120 mmHg
